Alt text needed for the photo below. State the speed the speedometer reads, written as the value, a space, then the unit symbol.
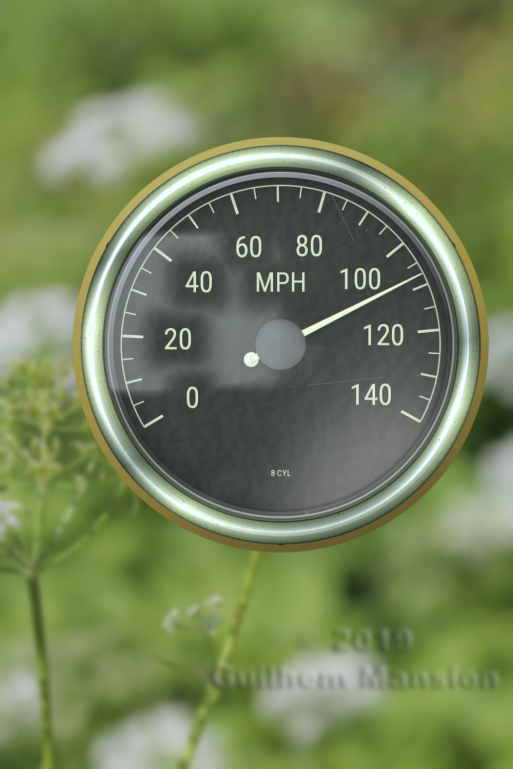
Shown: 107.5 mph
